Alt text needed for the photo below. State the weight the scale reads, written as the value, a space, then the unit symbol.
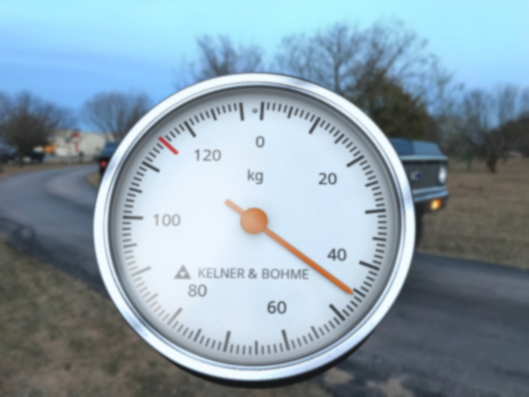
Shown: 46 kg
